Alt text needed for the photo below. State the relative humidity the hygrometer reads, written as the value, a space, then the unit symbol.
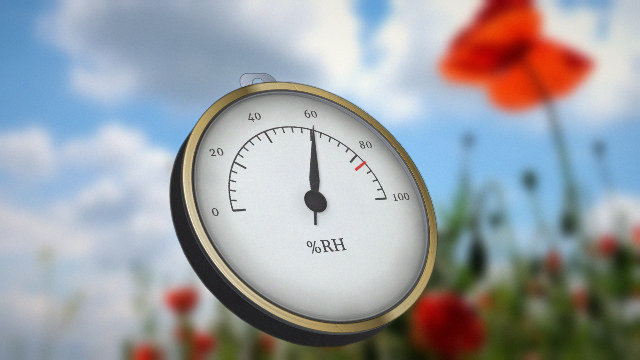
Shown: 60 %
